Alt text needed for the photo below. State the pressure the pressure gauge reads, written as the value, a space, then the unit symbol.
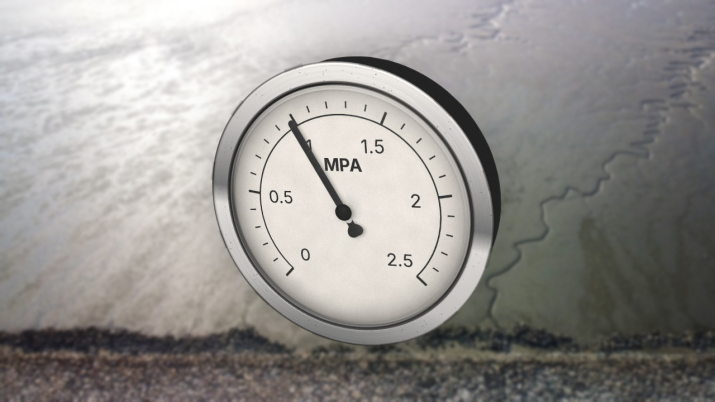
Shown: 1 MPa
